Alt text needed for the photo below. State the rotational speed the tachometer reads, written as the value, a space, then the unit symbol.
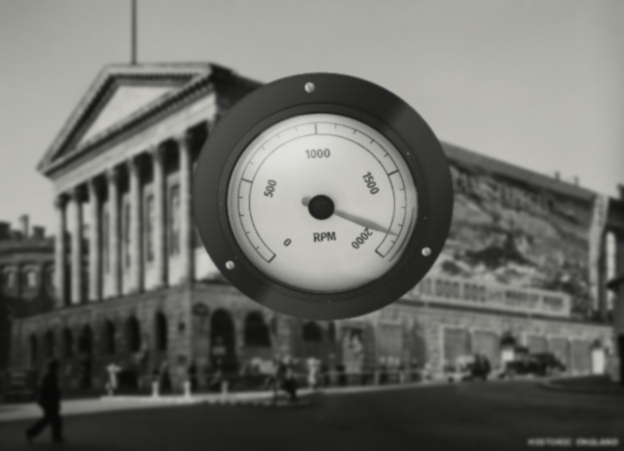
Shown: 1850 rpm
